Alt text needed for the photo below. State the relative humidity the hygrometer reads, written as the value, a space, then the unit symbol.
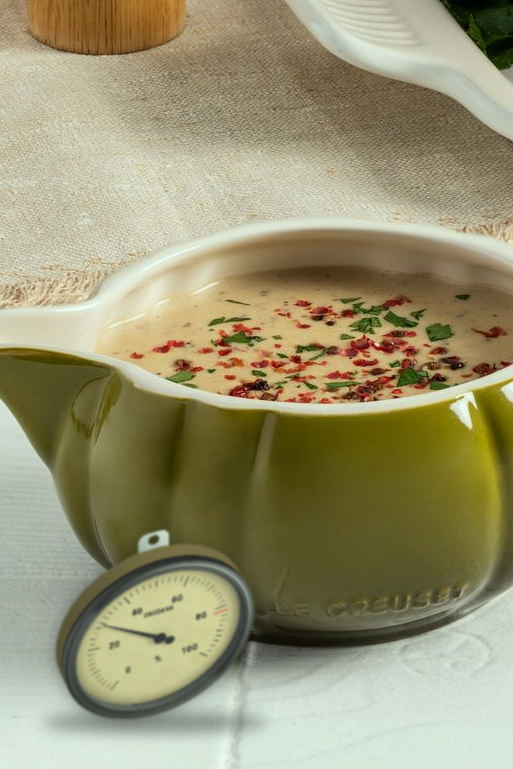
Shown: 30 %
